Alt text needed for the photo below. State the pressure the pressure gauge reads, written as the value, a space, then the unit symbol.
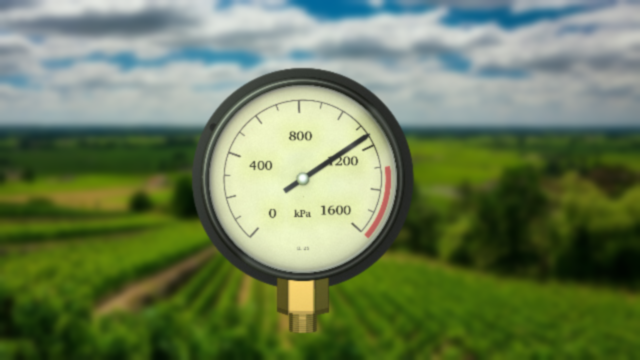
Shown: 1150 kPa
